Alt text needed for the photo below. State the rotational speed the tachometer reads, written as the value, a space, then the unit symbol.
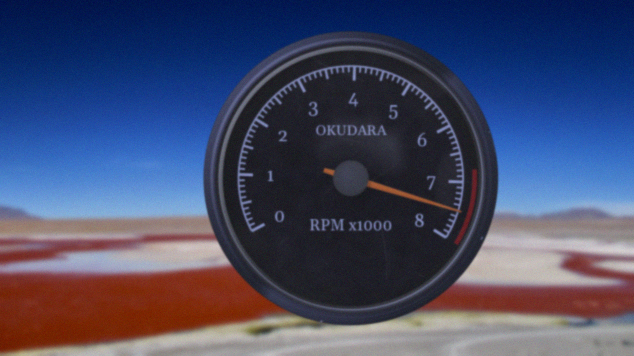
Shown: 7500 rpm
